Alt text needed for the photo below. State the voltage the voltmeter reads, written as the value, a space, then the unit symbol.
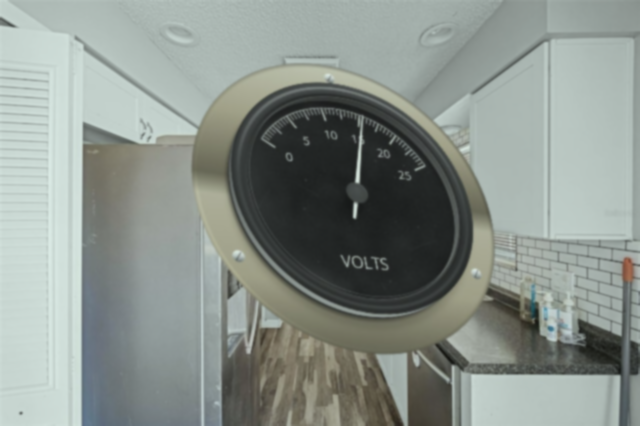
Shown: 15 V
